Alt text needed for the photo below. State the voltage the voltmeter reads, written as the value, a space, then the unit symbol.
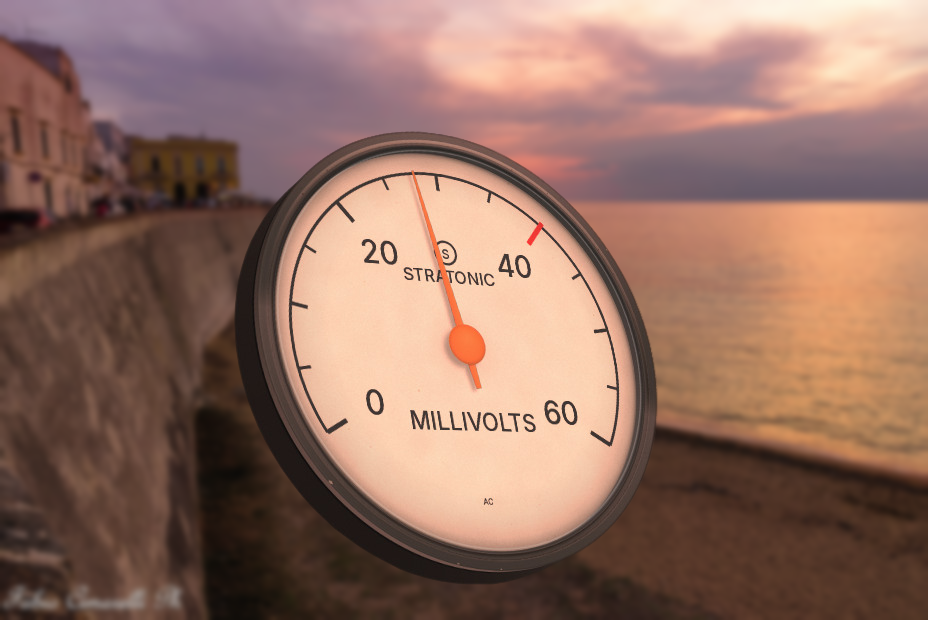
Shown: 27.5 mV
